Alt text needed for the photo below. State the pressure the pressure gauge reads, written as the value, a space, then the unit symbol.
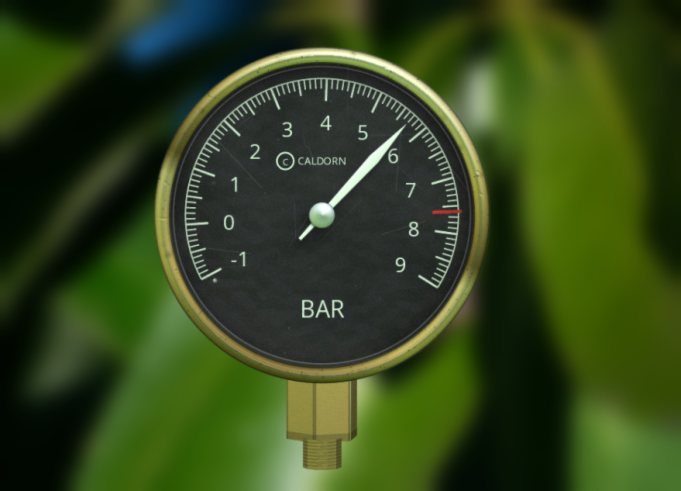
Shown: 5.7 bar
